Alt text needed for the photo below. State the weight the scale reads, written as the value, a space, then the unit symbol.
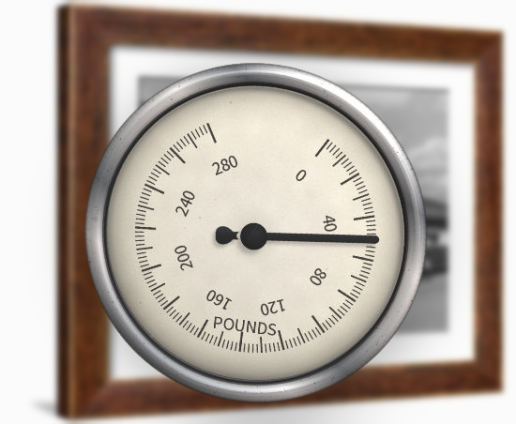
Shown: 50 lb
